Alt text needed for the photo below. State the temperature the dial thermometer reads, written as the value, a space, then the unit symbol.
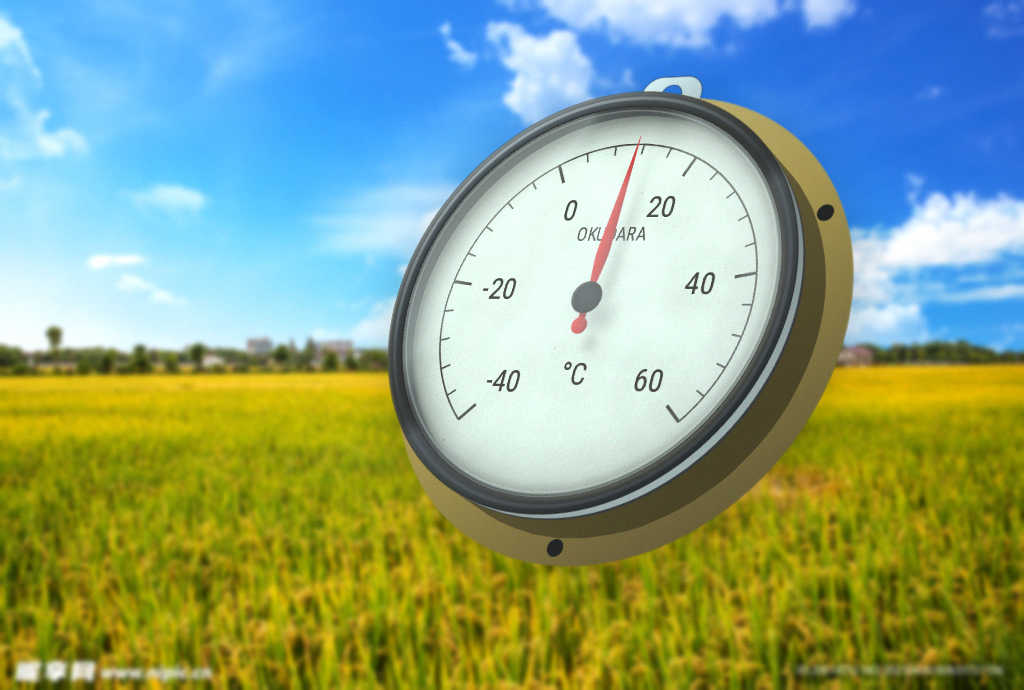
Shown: 12 °C
